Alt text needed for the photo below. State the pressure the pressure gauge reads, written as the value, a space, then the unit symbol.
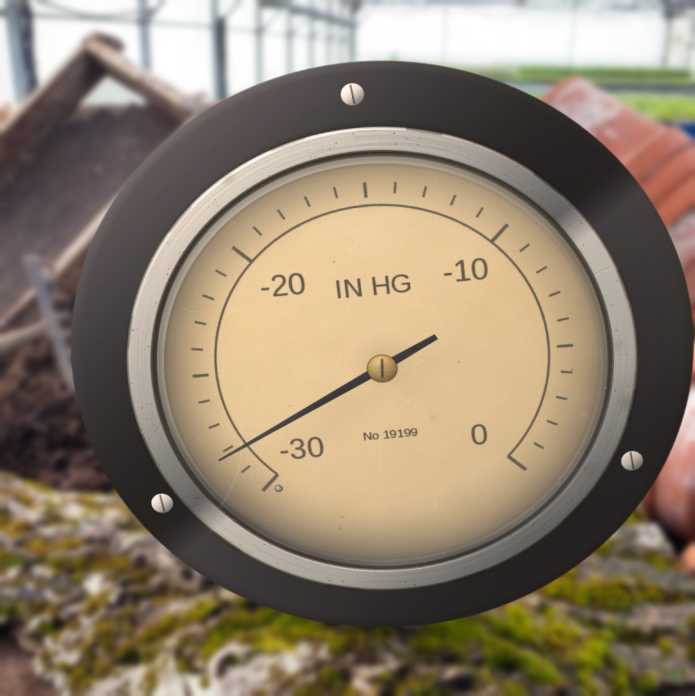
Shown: -28 inHg
